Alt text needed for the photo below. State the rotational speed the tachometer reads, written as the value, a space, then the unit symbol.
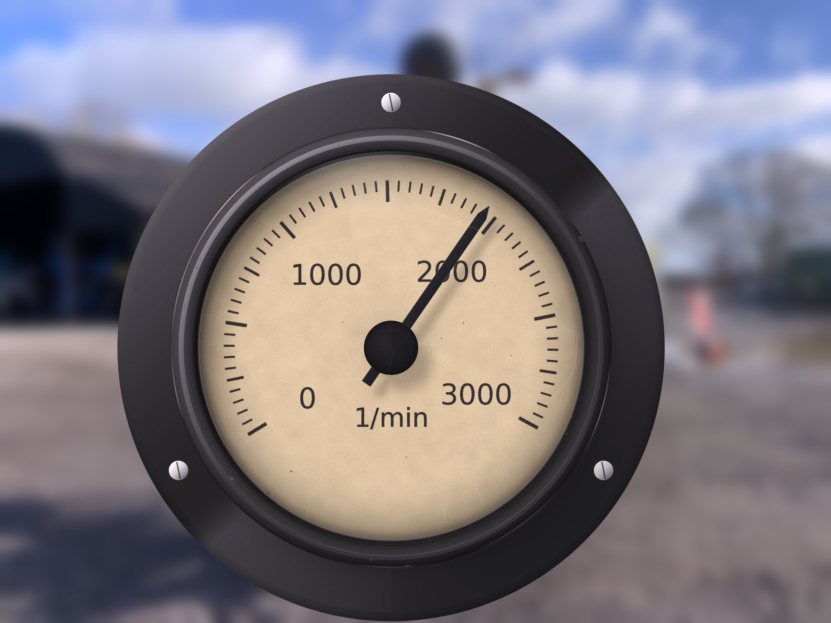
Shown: 1950 rpm
